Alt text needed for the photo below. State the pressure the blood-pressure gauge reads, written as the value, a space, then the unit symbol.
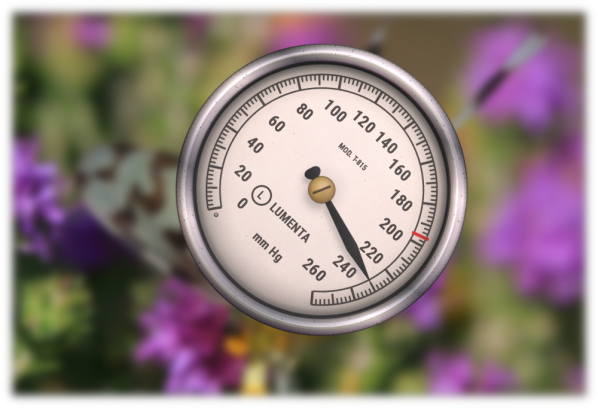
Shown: 230 mmHg
